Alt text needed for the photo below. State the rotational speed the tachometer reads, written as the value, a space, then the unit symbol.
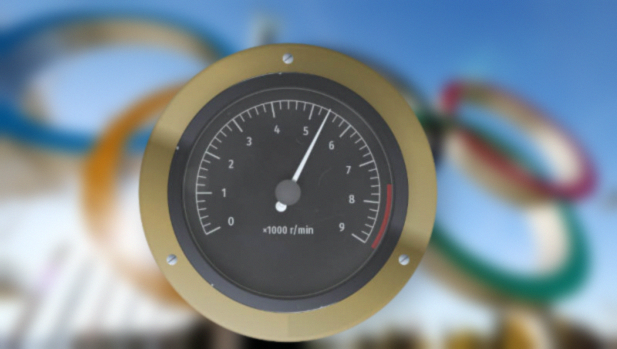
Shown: 5400 rpm
